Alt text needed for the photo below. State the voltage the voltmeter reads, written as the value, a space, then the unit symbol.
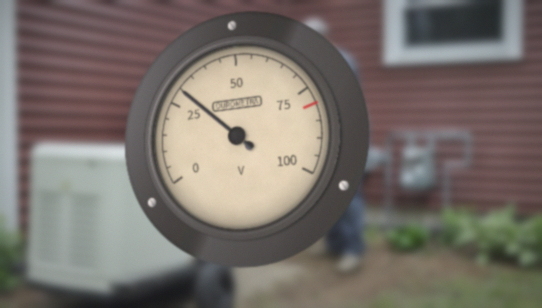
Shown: 30 V
